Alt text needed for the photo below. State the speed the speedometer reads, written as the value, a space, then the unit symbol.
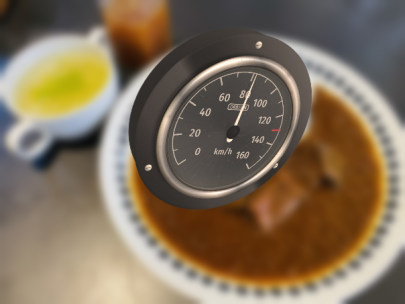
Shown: 80 km/h
